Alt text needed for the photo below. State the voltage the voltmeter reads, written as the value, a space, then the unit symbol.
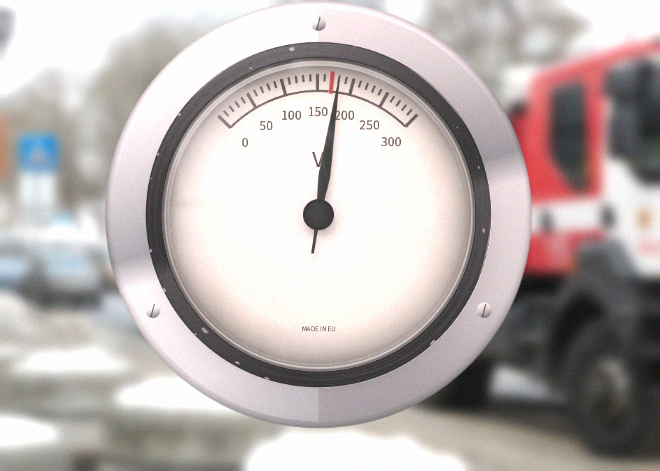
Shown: 180 V
